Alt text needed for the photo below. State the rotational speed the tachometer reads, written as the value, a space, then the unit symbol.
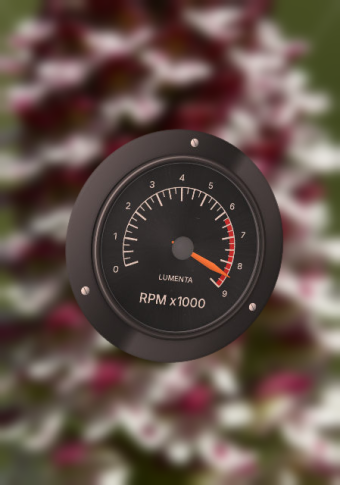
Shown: 8500 rpm
